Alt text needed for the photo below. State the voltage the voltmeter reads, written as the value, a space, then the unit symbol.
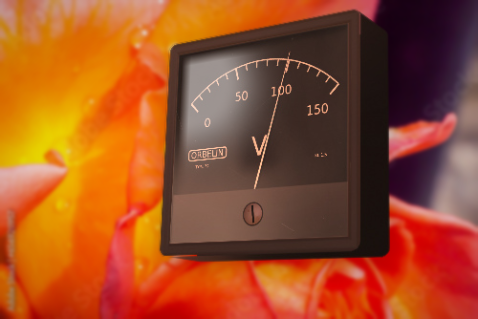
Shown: 100 V
